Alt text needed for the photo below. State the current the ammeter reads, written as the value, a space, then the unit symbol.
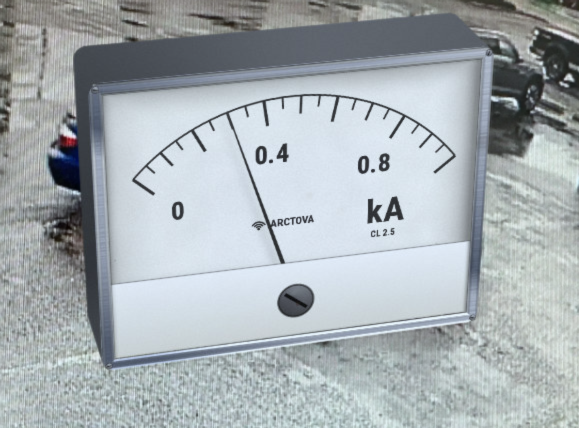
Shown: 0.3 kA
